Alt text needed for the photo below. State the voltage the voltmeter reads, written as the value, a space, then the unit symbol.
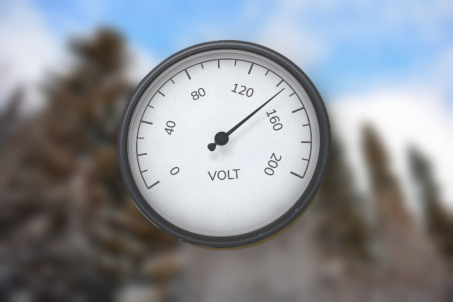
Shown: 145 V
